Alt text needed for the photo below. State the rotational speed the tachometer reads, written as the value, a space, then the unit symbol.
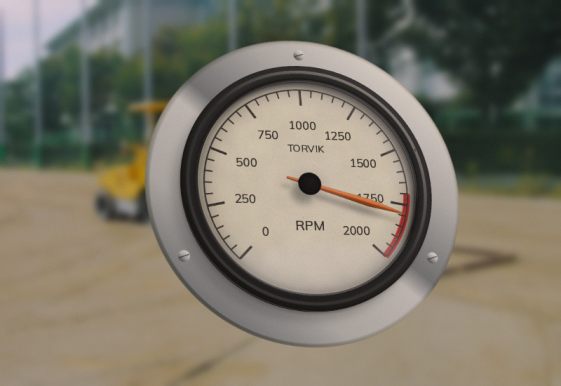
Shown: 1800 rpm
